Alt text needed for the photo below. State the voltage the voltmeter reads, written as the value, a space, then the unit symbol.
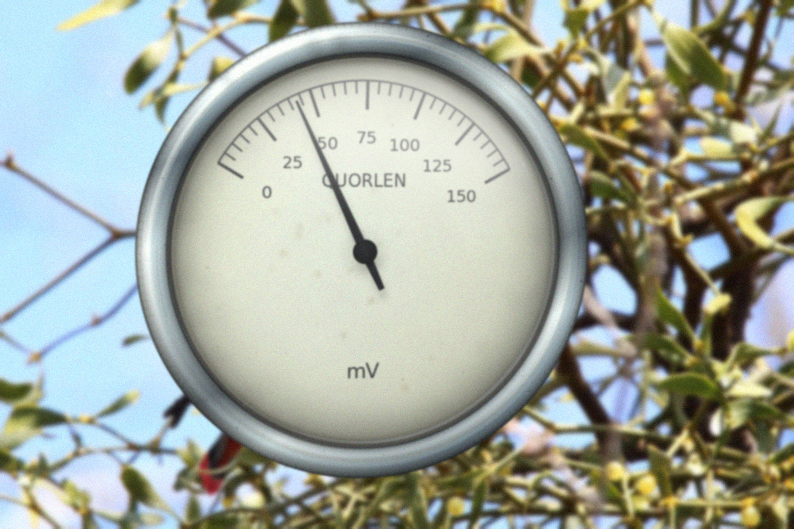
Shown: 42.5 mV
